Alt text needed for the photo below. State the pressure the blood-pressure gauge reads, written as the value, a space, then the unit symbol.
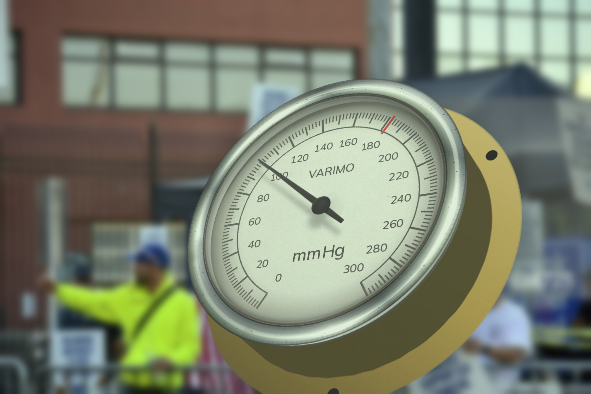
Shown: 100 mmHg
